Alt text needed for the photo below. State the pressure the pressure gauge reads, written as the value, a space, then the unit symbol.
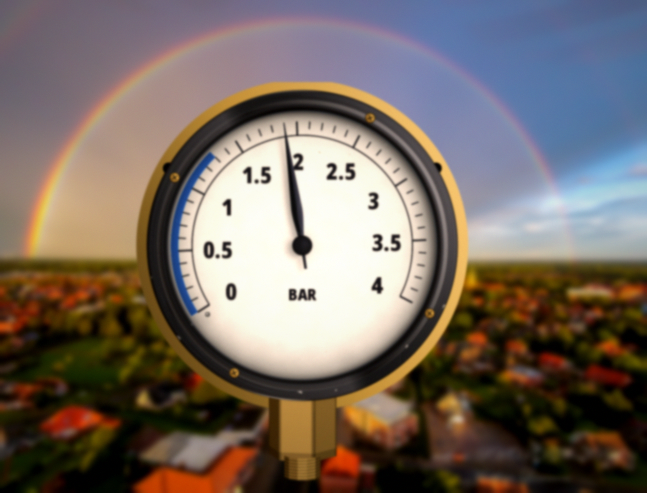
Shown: 1.9 bar
